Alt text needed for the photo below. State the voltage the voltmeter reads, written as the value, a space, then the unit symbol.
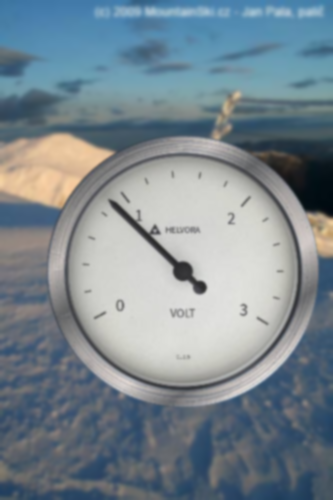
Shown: 0.9 V
